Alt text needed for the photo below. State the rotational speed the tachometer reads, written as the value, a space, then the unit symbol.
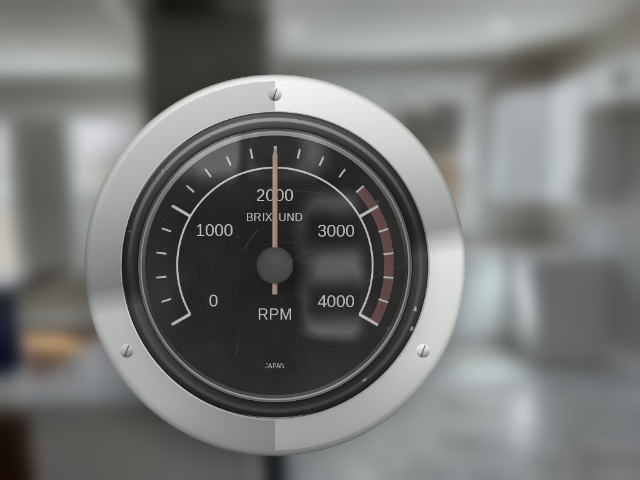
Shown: 2000 rpm
